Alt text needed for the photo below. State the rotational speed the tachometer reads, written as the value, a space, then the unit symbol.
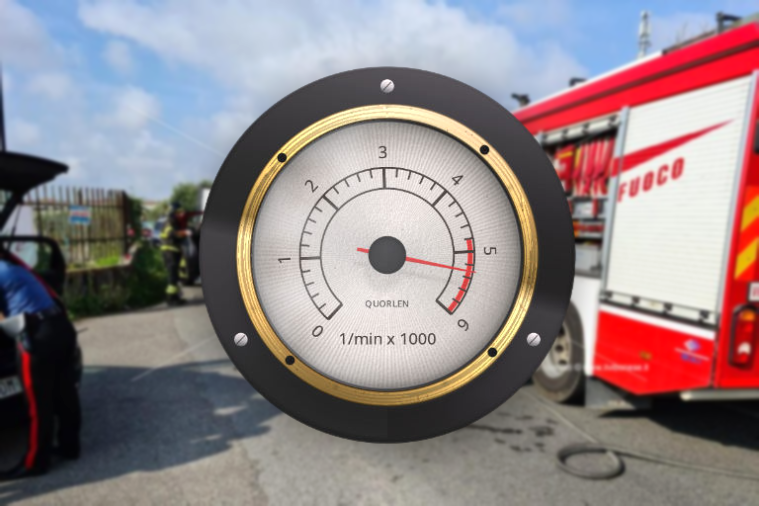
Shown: 5300 rpm
